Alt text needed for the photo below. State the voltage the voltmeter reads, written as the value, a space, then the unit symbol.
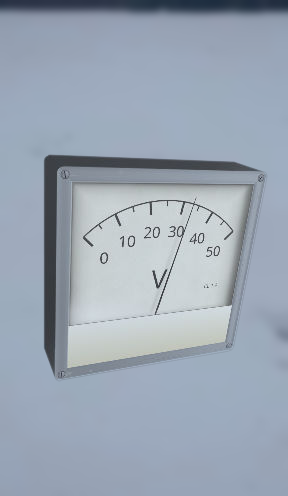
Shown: 32.5 V
